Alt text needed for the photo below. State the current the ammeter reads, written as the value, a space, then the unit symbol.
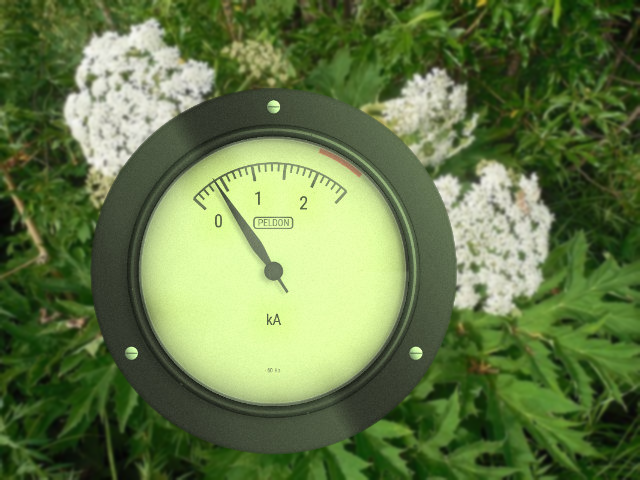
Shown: 0.4 kA
